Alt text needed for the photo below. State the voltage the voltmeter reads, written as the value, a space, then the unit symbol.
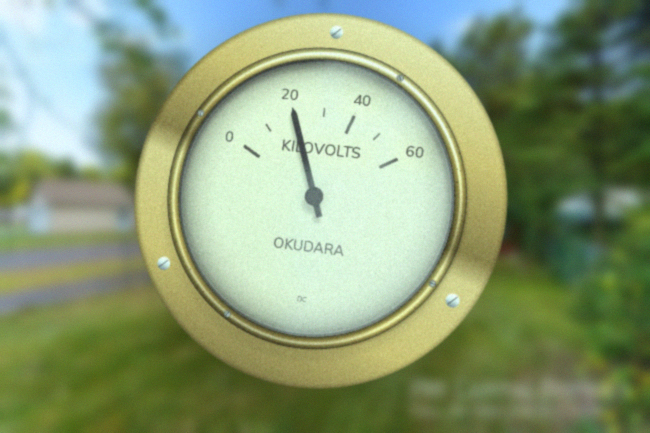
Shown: 20 kV
